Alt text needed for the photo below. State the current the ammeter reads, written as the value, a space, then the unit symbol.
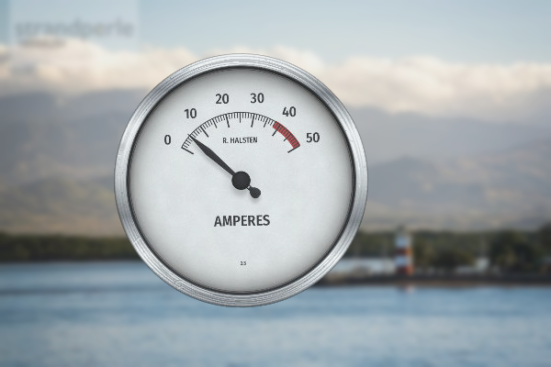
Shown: 5 A
